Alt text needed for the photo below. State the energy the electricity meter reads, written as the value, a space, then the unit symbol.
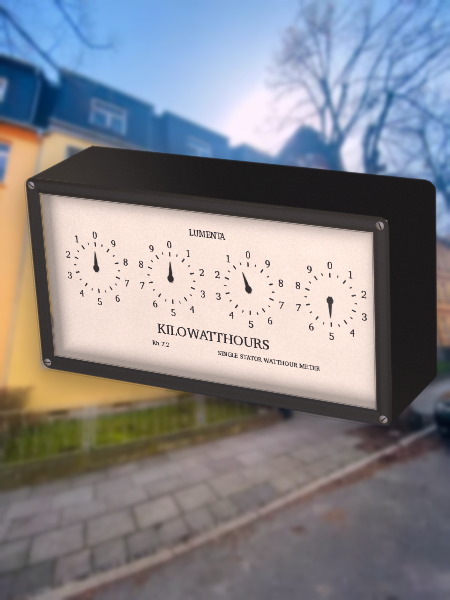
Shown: 5 kWh
